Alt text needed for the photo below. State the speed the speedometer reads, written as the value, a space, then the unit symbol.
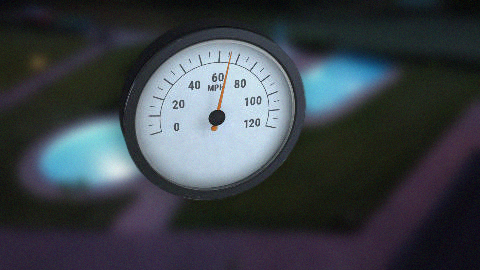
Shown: 65 mph
